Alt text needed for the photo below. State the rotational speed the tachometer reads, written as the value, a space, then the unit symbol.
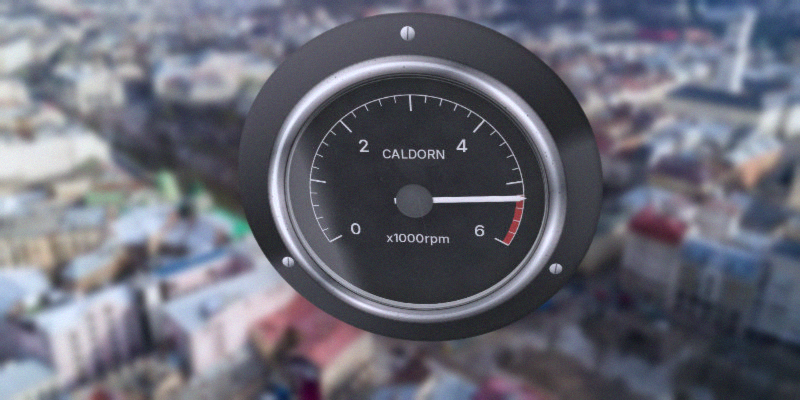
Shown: 5200 rpm
